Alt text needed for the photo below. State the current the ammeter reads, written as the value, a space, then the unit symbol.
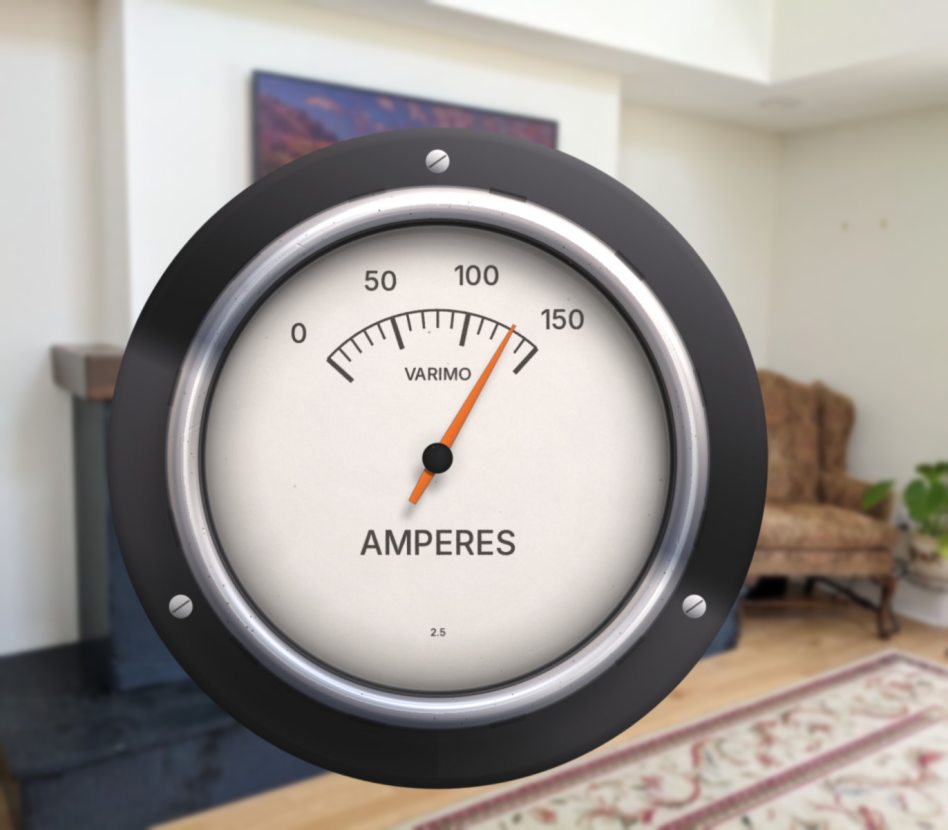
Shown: 130 A
